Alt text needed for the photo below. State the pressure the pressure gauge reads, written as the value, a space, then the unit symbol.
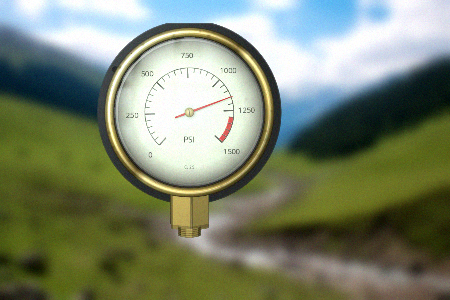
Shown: 1150 psi
